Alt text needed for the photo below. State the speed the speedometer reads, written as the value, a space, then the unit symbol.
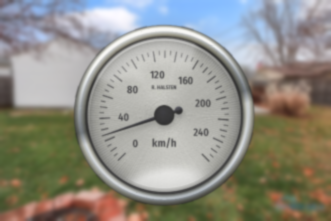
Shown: 25 km/h
